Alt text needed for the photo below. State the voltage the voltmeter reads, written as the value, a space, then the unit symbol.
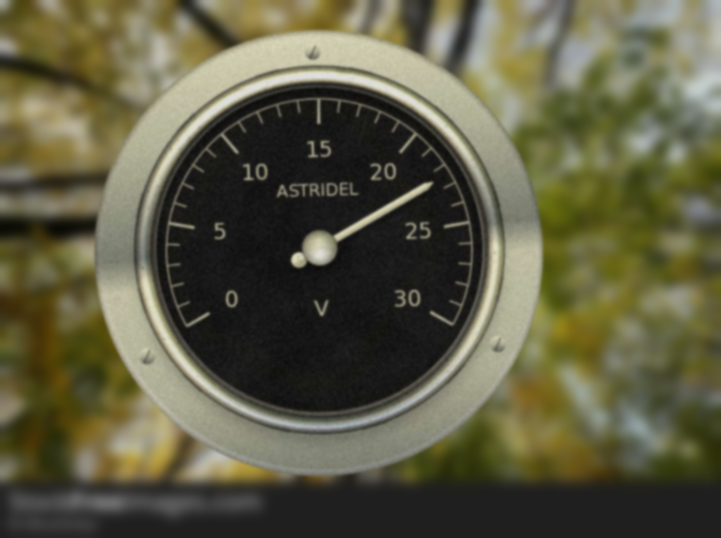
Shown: 22.5 V
